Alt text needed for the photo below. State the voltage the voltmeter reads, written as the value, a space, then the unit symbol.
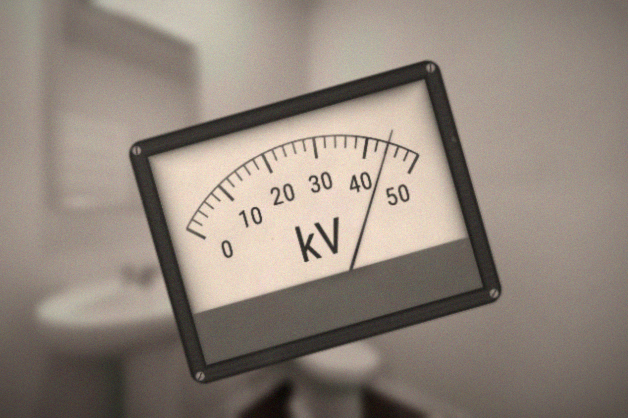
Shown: 44 kV
